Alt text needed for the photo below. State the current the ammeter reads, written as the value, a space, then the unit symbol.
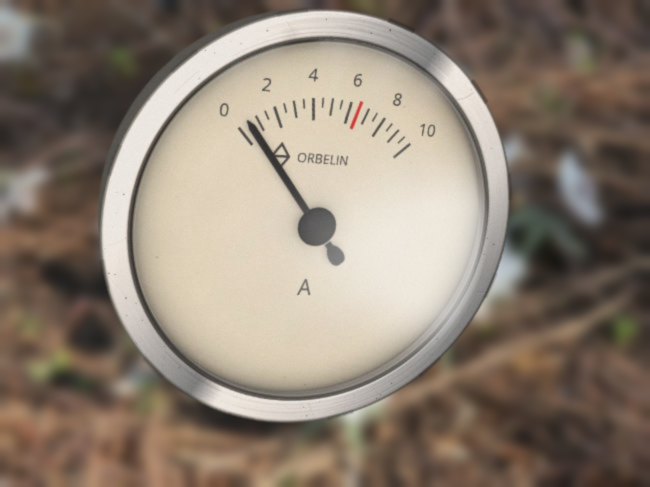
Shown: 0.5 A
